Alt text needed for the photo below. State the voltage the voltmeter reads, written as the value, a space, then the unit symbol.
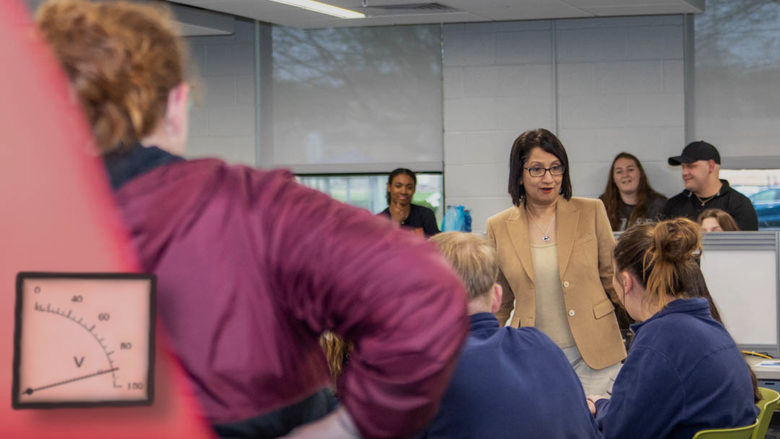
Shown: 90 V
